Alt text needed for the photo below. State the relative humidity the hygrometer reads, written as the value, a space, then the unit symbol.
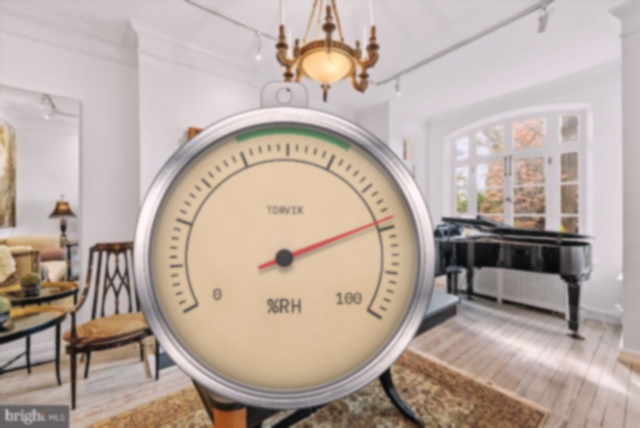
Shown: 78 %
